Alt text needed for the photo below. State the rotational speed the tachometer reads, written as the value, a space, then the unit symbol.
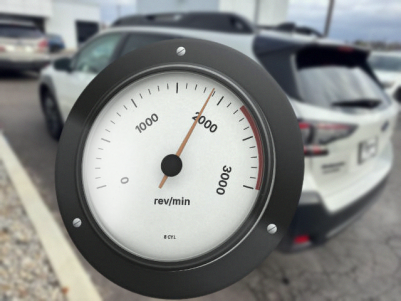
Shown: 1900 rpm
